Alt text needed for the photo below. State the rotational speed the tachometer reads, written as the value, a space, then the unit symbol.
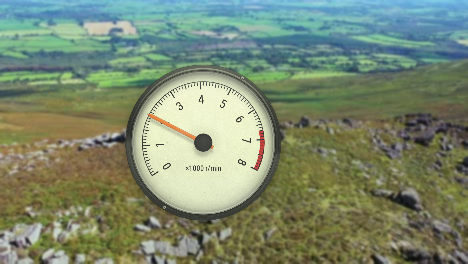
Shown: 2000 rpm
